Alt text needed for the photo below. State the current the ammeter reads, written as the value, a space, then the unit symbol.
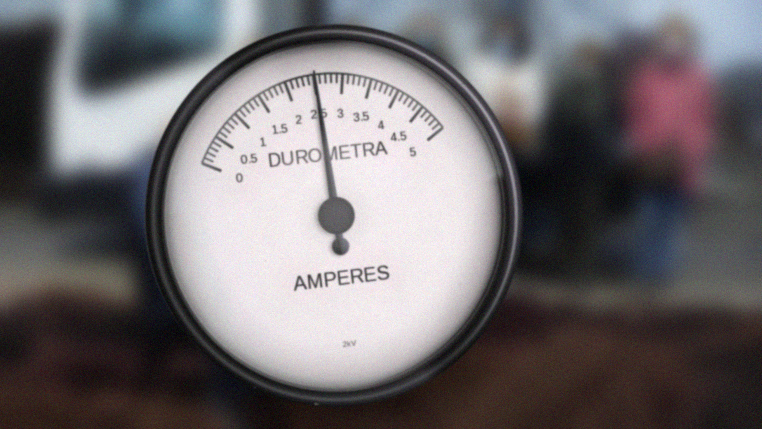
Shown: 2.5 A
